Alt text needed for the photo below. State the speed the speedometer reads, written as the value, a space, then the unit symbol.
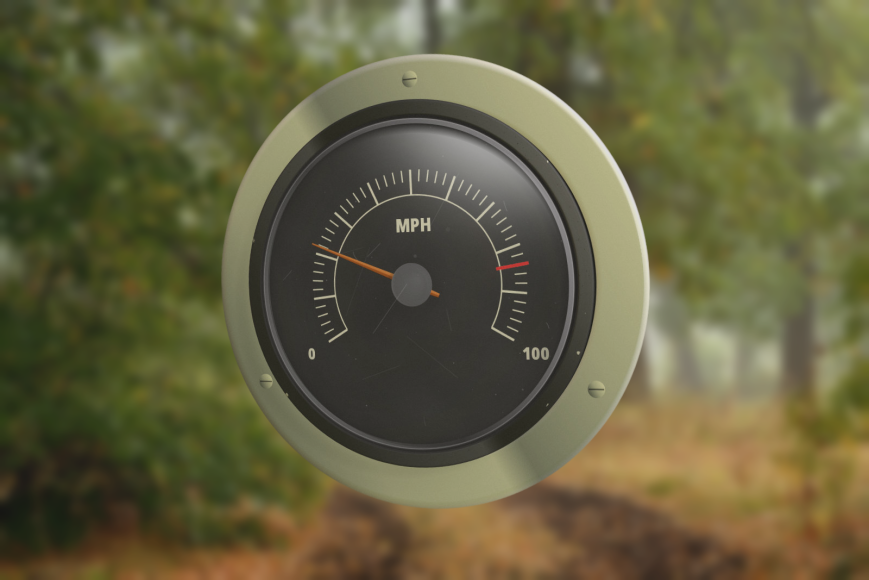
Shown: 22 mph
